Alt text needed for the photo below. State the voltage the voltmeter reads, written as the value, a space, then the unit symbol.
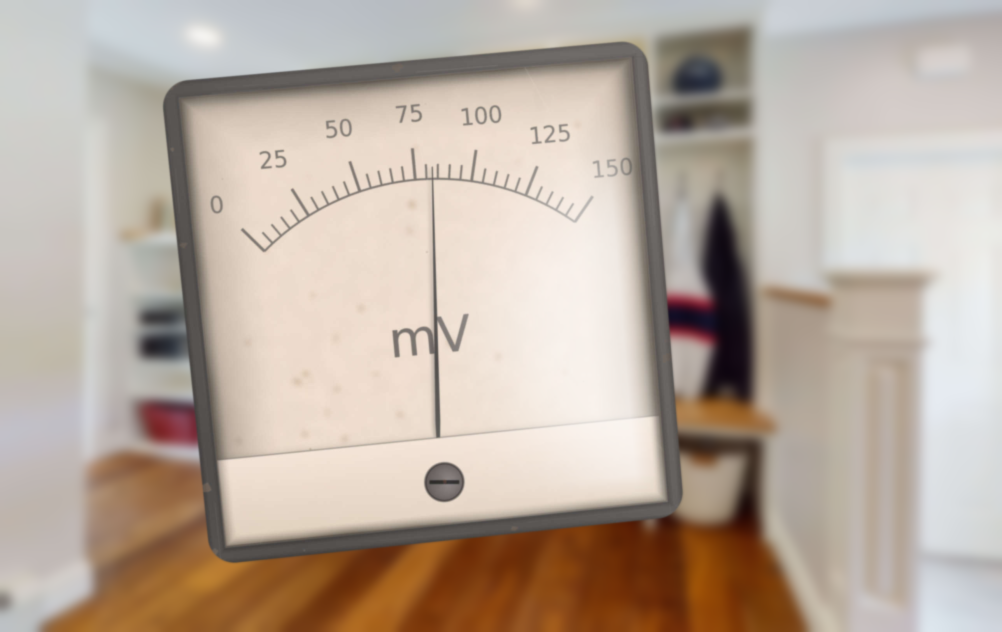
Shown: 82.5 mV
